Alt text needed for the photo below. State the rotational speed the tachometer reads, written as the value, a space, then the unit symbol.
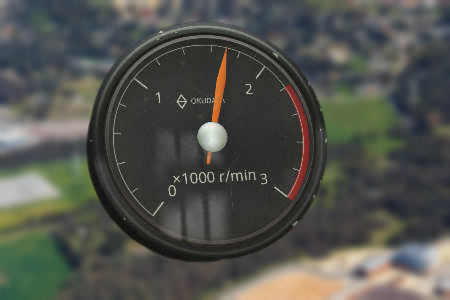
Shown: 1700 rpm
